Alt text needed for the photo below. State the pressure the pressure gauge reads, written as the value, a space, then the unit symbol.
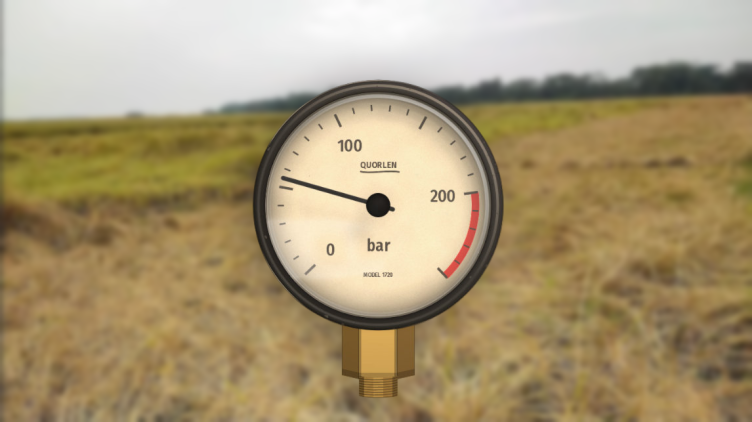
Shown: 55 bar
